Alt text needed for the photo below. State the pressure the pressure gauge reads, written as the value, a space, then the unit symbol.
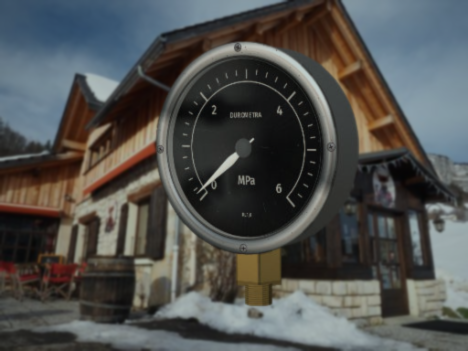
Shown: 0.1 MPa
